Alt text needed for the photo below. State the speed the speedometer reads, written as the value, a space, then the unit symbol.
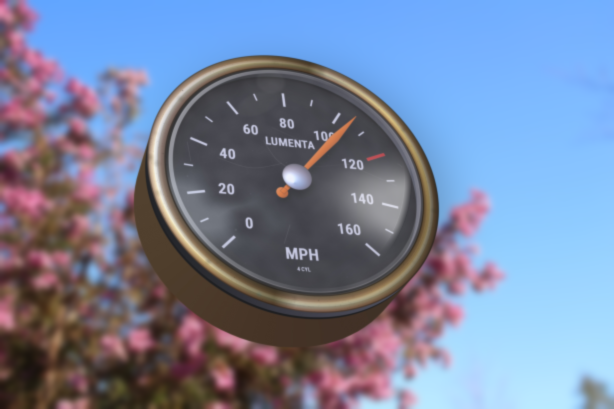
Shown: 105 mph
